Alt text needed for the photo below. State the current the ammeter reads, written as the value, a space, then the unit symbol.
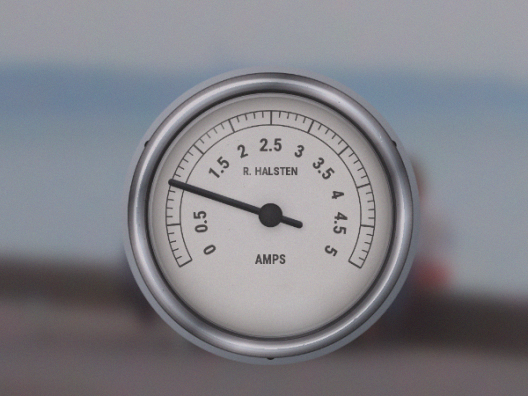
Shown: 1 A
